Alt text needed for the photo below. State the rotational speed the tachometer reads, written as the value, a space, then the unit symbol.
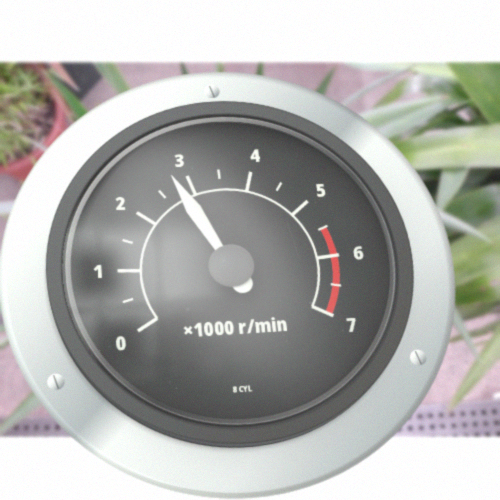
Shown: 2750 rpm
